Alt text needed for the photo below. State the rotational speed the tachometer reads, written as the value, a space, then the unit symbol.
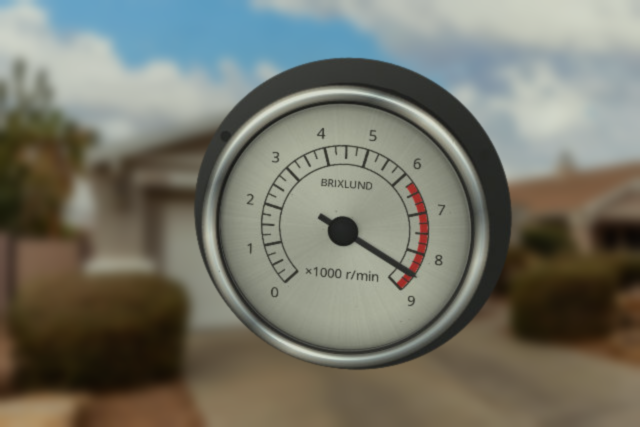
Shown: 8500 rpm
